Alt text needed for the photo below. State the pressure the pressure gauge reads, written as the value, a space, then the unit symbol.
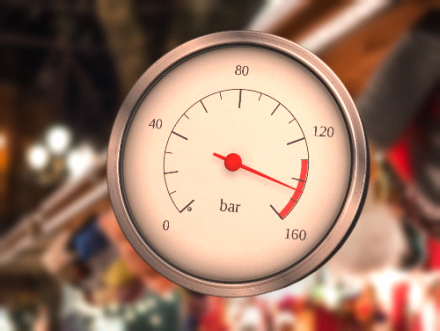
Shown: 145 bar
